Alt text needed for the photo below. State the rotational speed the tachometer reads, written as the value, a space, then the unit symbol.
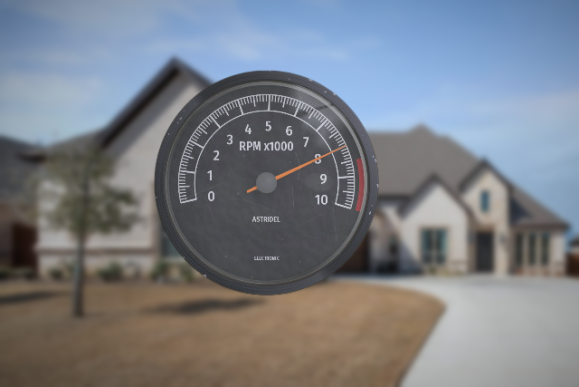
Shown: 8000 rpm
